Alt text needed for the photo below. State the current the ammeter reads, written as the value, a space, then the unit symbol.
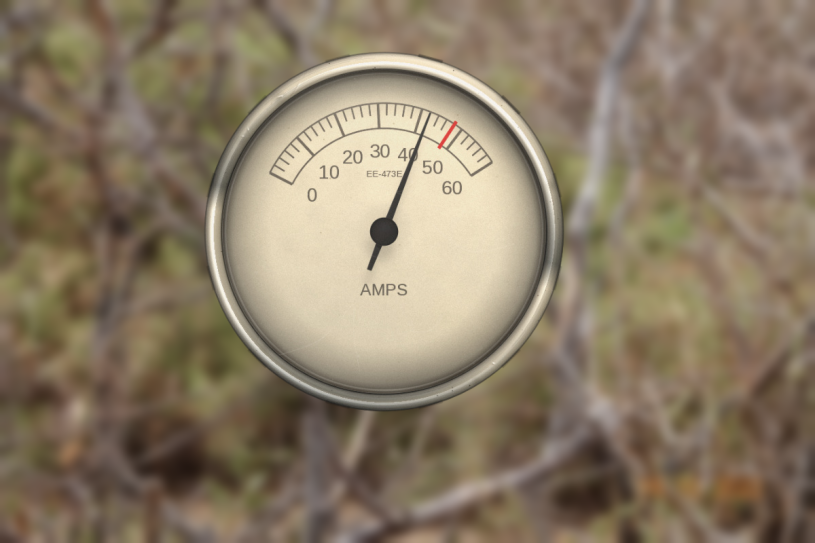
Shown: 42 A
